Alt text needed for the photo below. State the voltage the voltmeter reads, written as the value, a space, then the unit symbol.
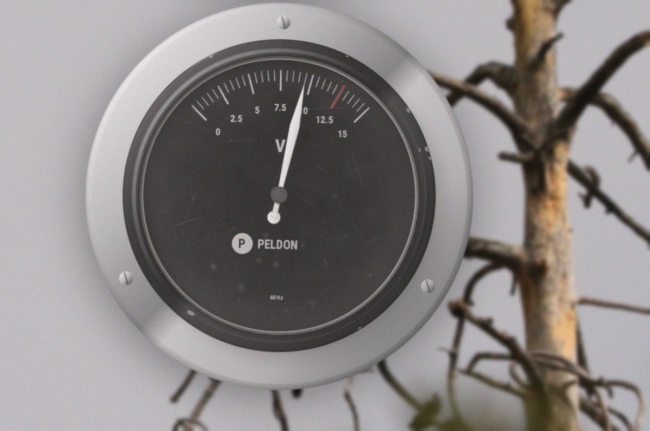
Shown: 9.5 V
